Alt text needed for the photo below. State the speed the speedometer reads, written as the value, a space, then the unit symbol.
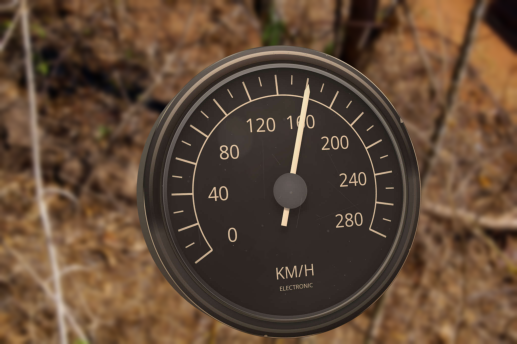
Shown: 160 km/h
